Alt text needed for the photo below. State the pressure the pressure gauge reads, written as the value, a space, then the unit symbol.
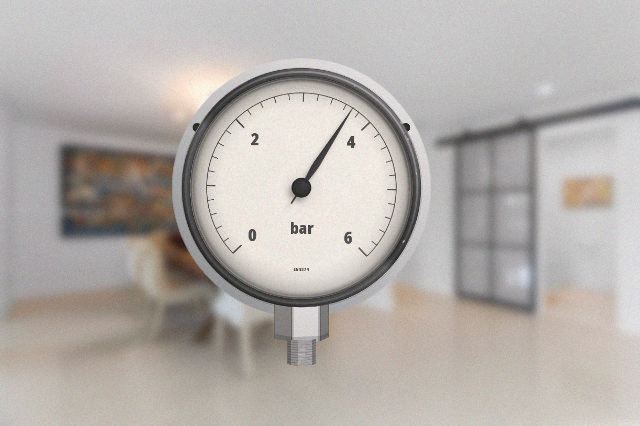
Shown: 3.7 bar
